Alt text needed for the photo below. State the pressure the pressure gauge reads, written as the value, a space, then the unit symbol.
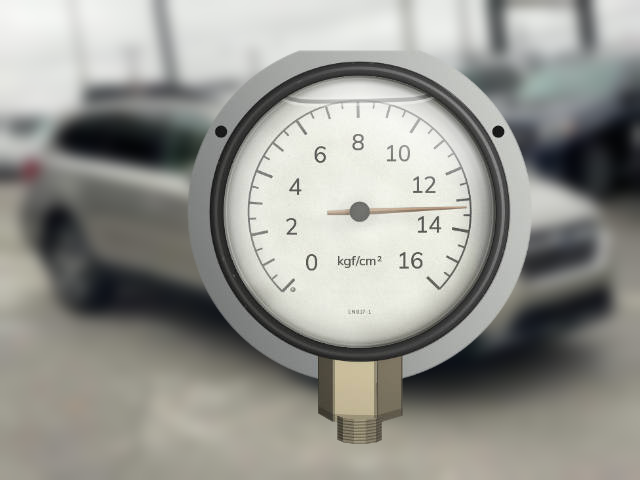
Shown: 13.25 kg/cm²
